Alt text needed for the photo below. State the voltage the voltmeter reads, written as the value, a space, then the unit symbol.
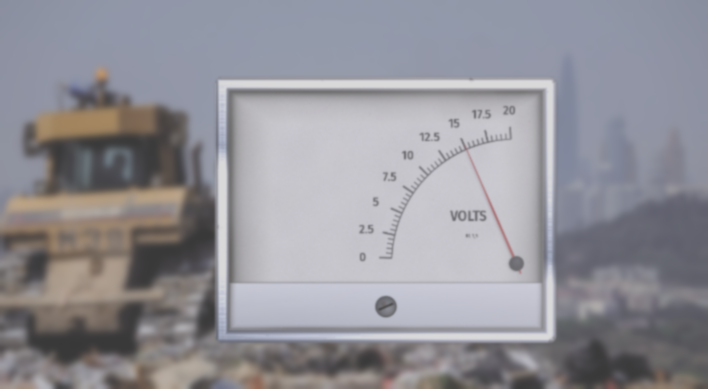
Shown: 15 V
